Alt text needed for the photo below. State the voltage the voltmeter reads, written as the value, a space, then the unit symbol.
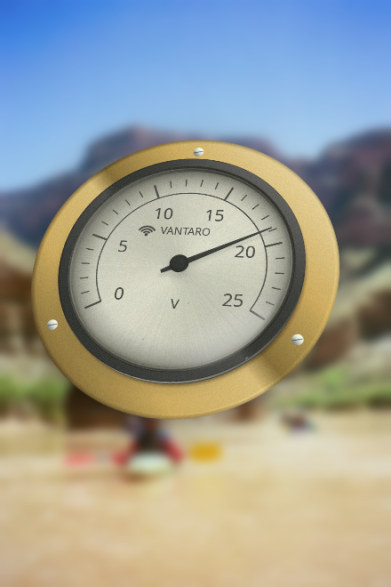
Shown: 19 V
